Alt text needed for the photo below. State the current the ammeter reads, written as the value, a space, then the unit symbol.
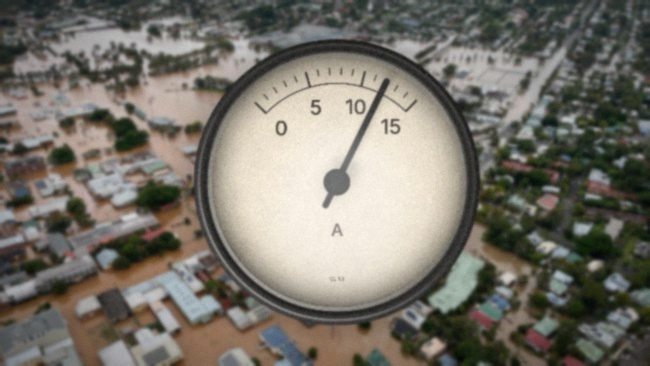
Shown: 12 A
